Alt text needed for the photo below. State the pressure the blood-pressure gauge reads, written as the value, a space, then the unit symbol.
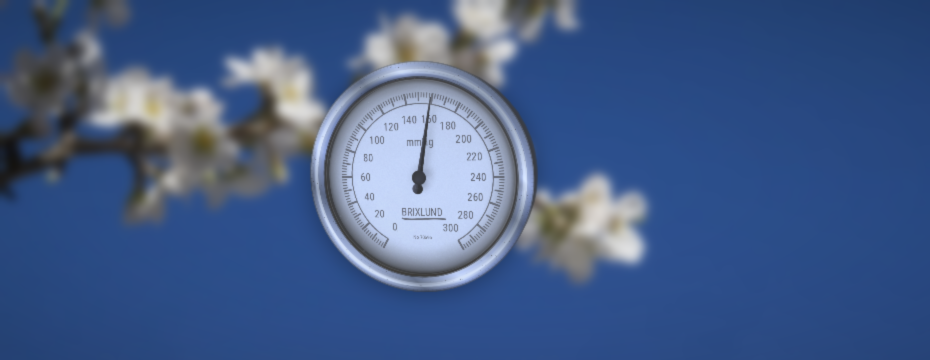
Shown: 160 mmHg
